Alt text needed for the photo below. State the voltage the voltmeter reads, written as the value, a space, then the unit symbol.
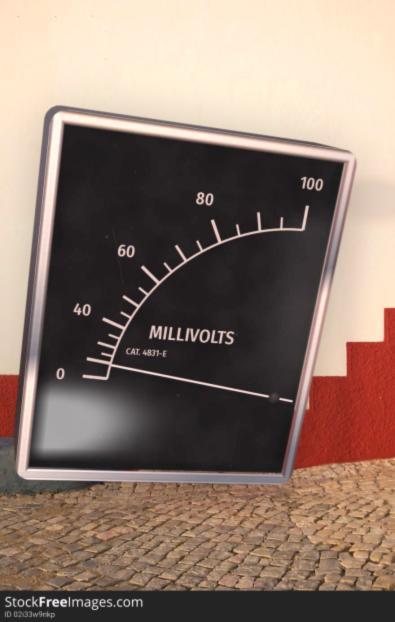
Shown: 20 mV
